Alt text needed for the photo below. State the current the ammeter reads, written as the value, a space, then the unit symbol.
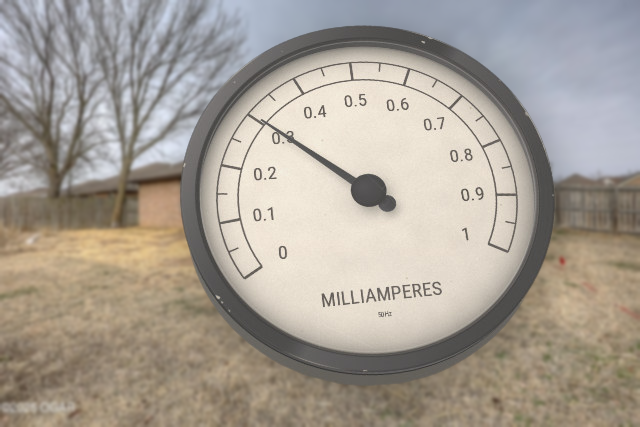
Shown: 0.3 mA
